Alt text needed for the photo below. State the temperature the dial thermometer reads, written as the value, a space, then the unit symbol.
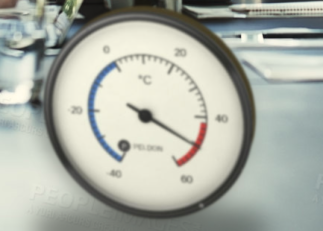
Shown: 50 °C
